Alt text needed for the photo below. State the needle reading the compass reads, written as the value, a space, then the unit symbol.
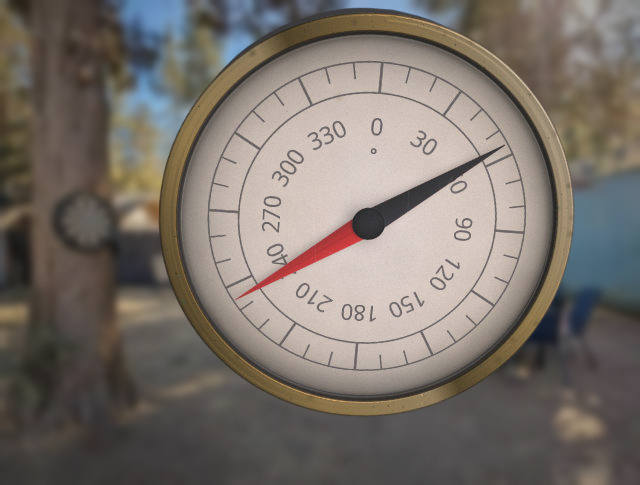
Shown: 235 °
